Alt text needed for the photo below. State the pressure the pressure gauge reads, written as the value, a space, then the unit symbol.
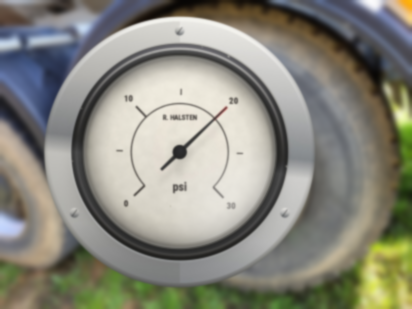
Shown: 20 psi
